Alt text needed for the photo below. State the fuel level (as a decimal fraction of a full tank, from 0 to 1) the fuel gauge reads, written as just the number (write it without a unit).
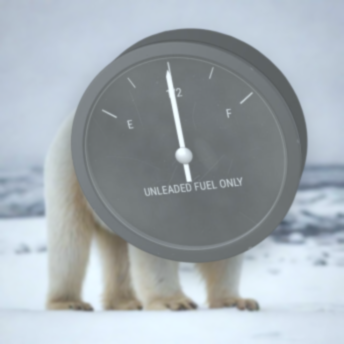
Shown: 0.5
